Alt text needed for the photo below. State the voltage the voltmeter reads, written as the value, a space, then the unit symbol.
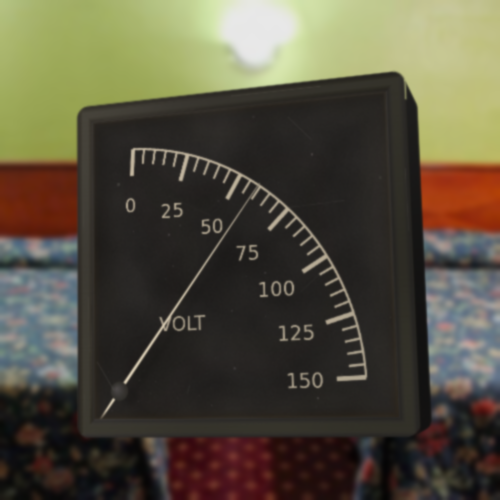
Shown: 60 V
